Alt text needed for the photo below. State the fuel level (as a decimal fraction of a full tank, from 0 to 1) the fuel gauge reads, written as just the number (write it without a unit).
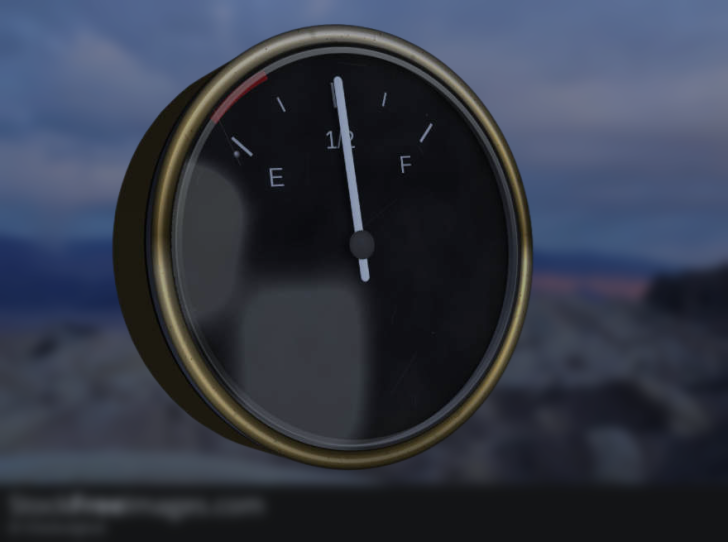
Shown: 0.5
